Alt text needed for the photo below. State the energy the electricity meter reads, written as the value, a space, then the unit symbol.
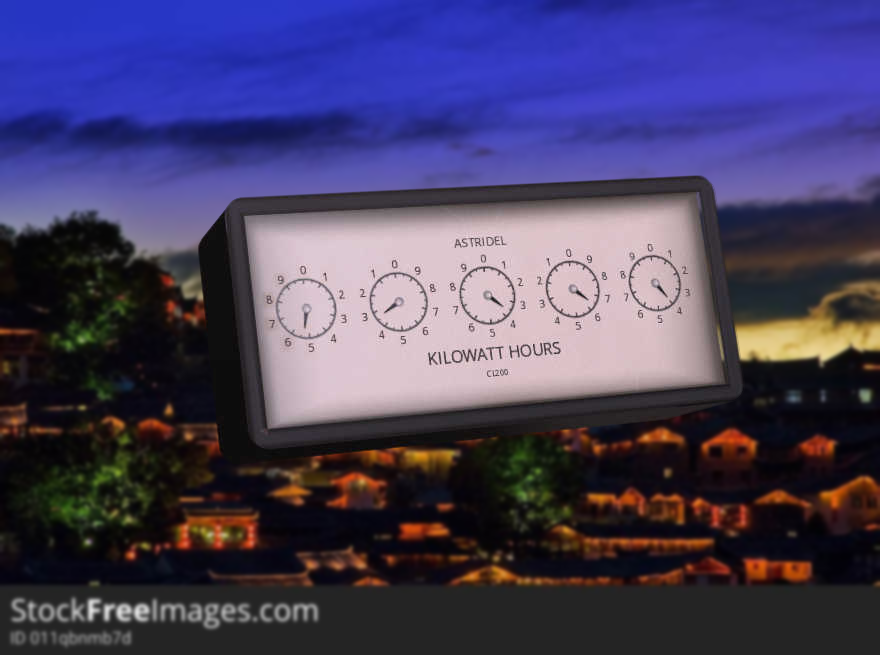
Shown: 53364 kWh
